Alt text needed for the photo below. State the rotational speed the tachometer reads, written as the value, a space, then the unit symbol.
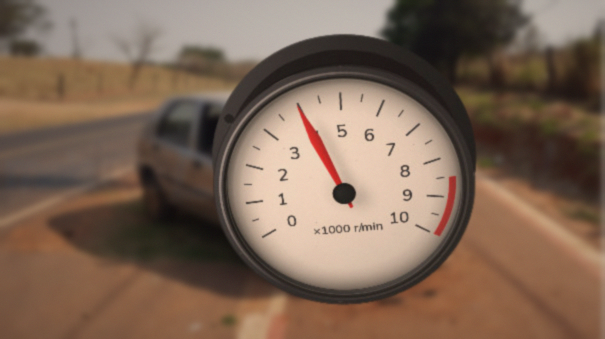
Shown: 4000 rpm
